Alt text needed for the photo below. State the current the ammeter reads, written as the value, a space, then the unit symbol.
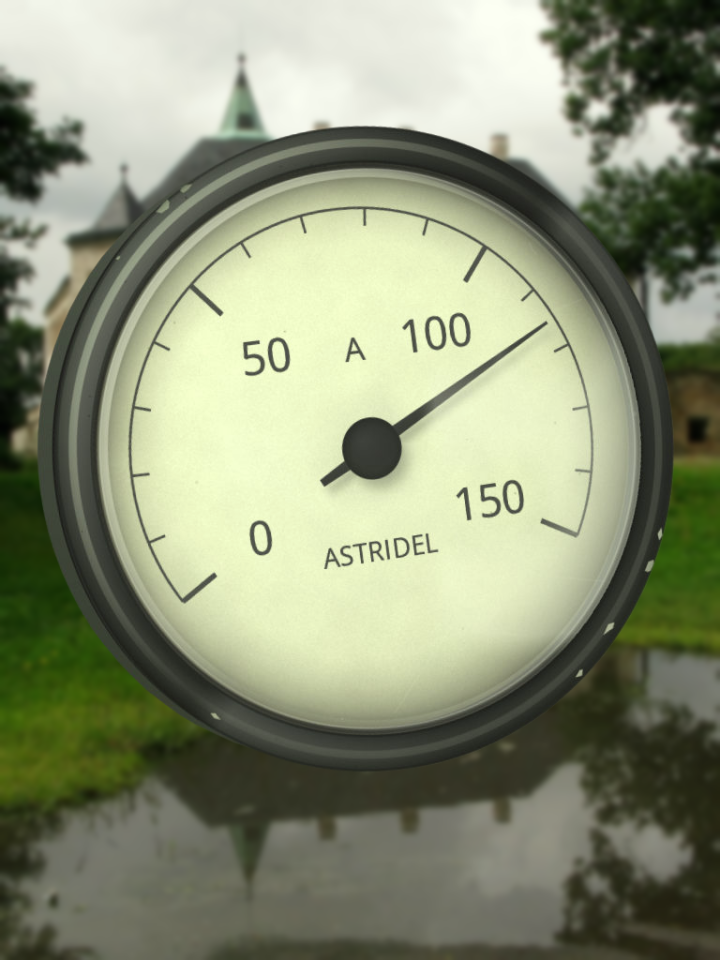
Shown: 115 A
